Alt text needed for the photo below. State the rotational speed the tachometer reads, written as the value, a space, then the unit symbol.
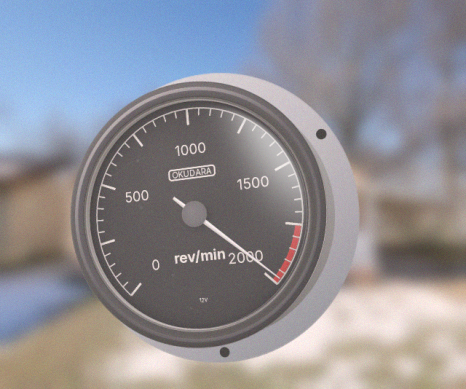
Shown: 1975 rpm
